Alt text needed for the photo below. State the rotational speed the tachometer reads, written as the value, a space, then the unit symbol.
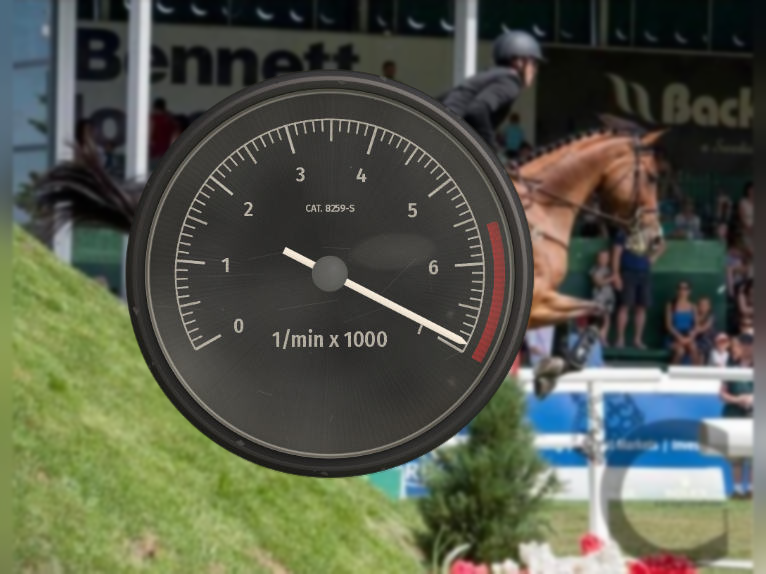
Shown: 6900 rpm
